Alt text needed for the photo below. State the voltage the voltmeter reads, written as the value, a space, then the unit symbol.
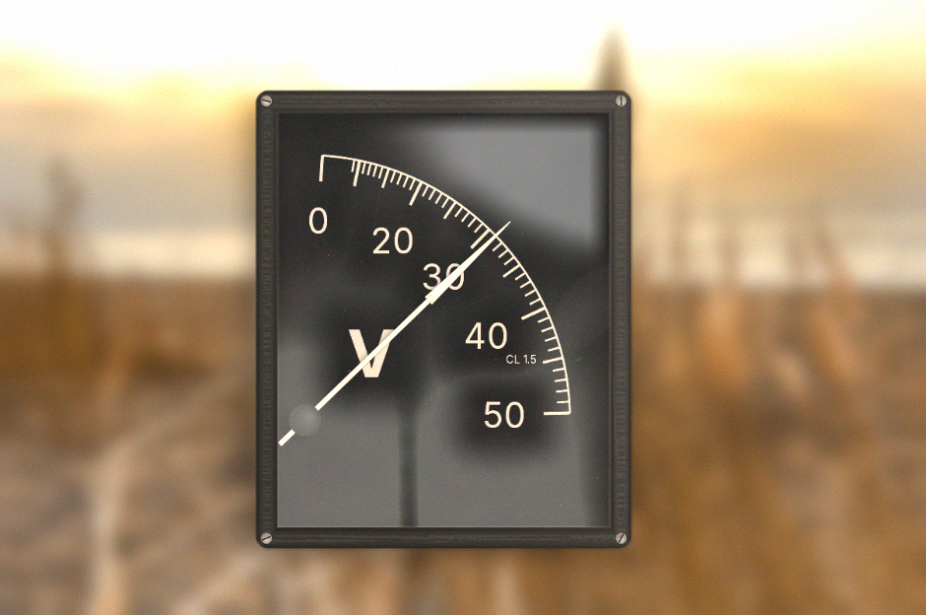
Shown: 31 V
